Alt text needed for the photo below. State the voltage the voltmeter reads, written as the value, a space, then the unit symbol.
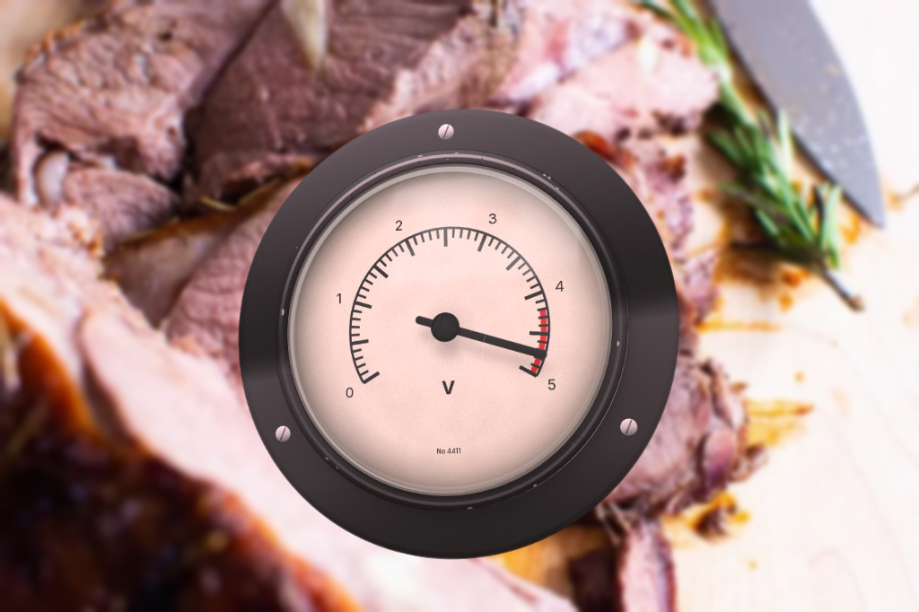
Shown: 4.75 V
